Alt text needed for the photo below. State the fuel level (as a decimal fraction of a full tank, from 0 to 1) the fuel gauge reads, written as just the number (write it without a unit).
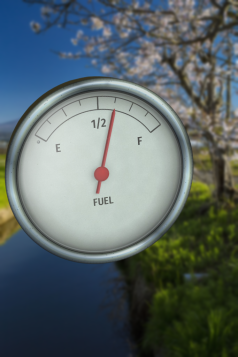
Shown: 0.625
